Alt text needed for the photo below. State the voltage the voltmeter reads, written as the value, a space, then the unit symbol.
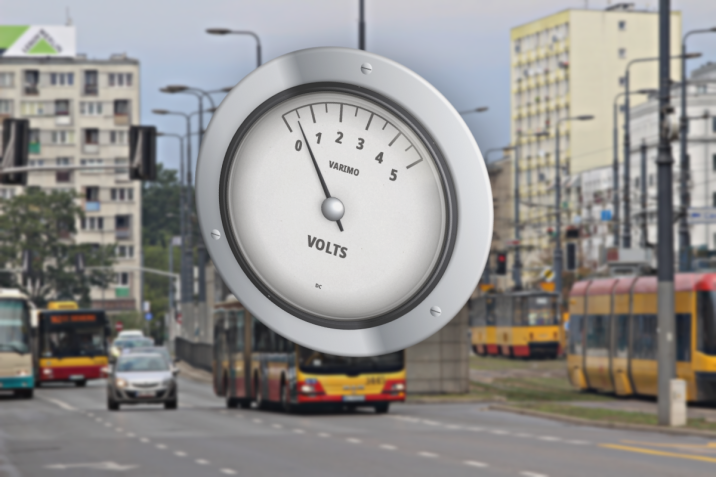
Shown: 0.5 V
